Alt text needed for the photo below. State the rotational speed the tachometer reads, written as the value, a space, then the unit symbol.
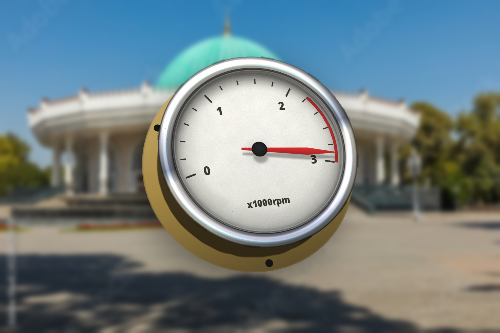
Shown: 2900 rpm
